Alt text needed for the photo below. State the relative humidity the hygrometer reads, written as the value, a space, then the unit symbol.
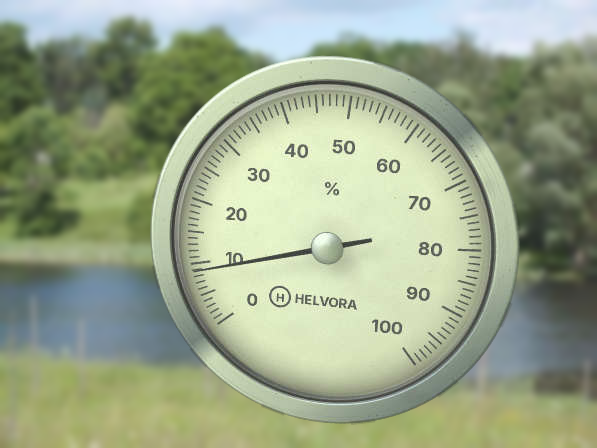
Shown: 9 %
